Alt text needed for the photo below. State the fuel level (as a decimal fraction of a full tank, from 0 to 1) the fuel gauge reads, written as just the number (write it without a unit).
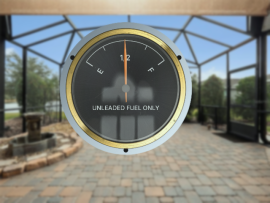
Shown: 0.5
